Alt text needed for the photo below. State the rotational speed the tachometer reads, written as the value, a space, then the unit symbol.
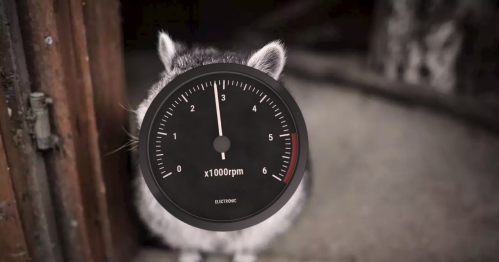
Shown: 2800 rpm
